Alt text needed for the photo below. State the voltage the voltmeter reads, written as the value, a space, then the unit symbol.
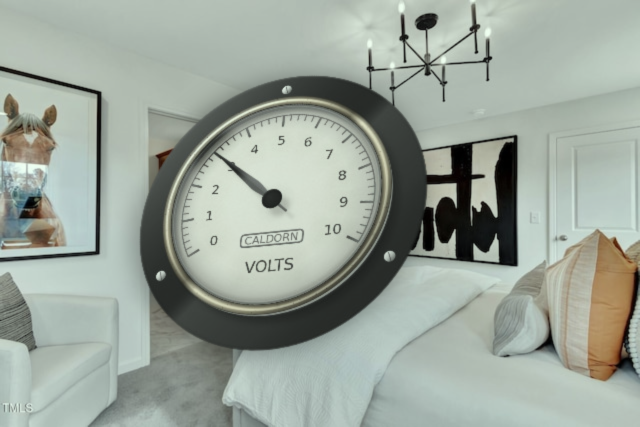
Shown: 3 V
